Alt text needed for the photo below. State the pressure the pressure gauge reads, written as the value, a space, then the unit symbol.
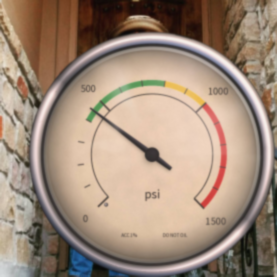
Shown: 450 psi
